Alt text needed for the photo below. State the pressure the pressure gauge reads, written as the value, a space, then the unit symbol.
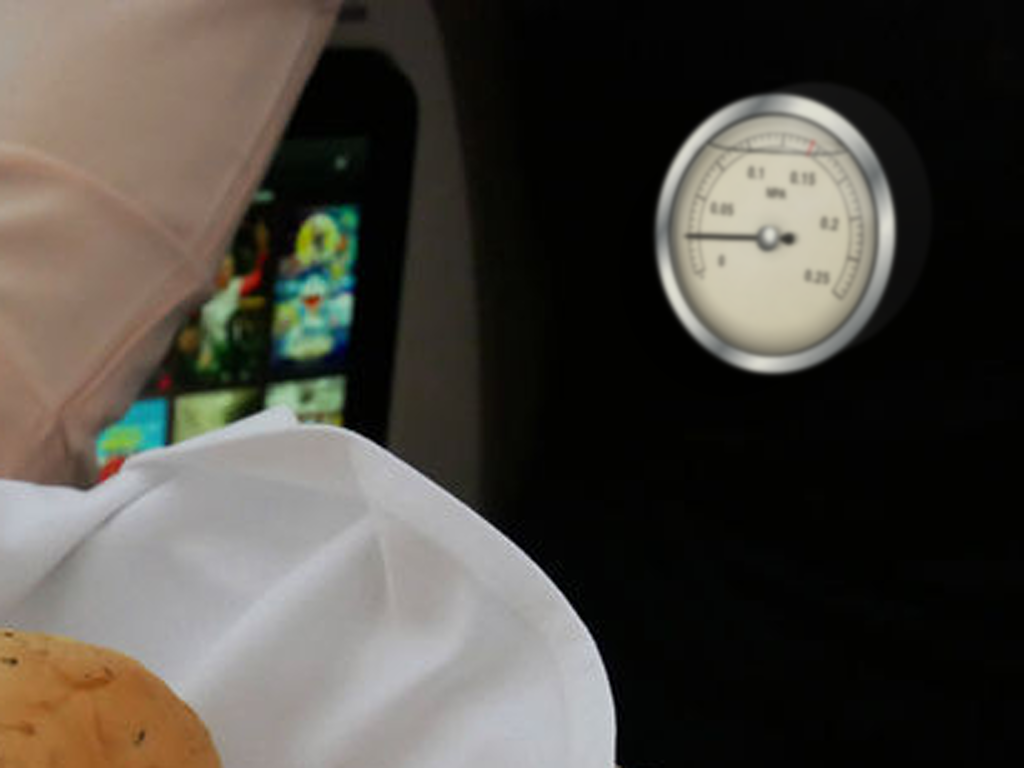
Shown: 0.025 MPa
